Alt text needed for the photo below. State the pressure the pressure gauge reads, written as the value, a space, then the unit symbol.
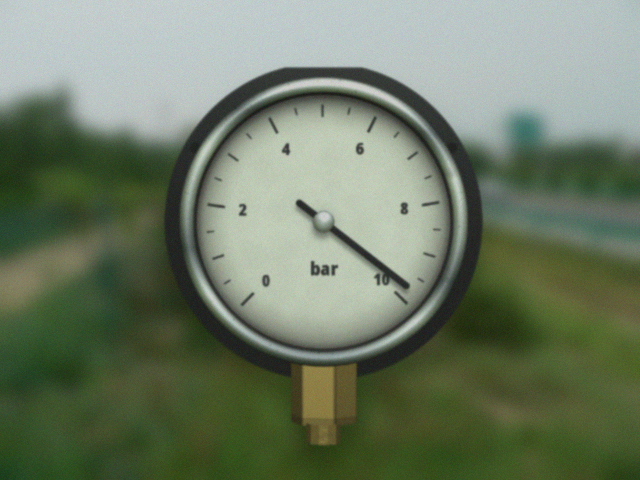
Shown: 9.75 bar
